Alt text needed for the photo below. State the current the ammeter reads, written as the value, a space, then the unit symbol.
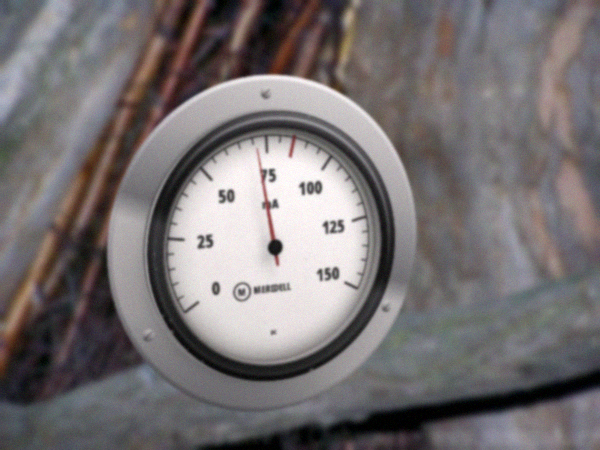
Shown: 70 mA
